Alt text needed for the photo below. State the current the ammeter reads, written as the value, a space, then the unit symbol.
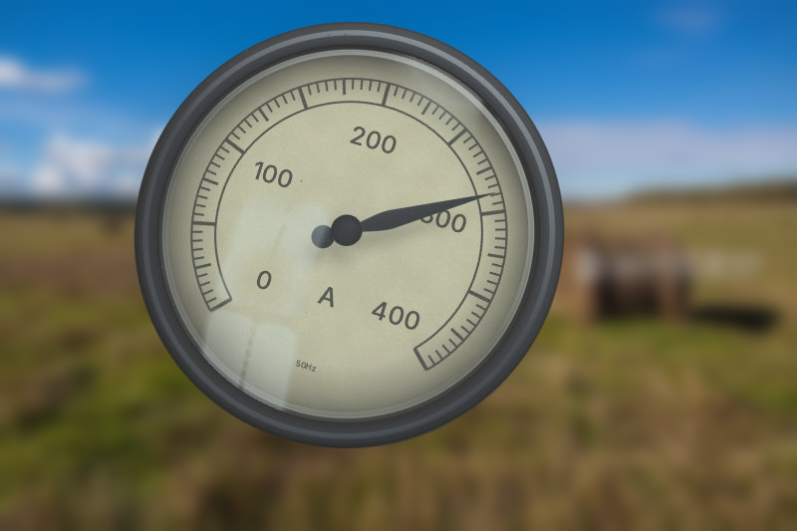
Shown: 290 A
